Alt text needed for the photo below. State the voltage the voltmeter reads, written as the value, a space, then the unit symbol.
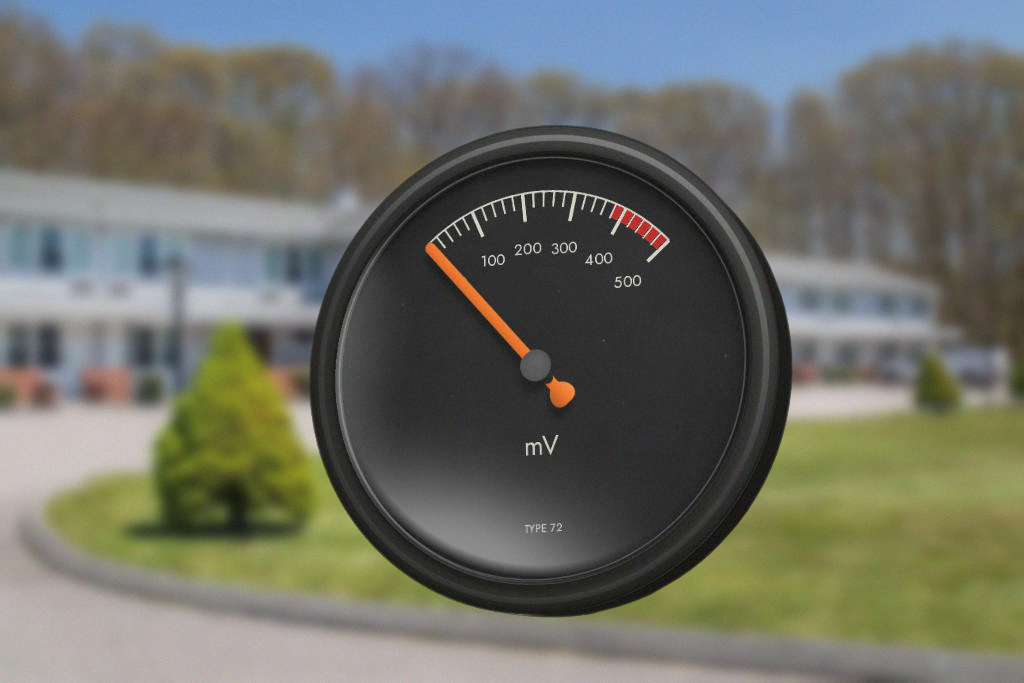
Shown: 0 mV
